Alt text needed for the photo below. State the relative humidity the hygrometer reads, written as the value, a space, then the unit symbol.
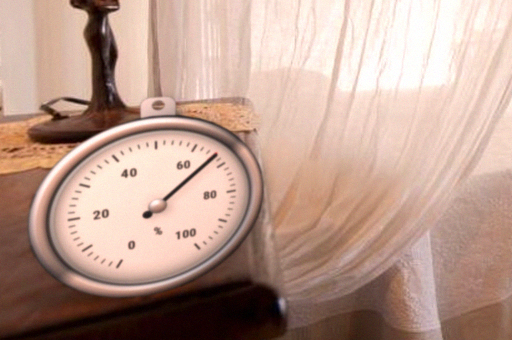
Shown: 66 %
